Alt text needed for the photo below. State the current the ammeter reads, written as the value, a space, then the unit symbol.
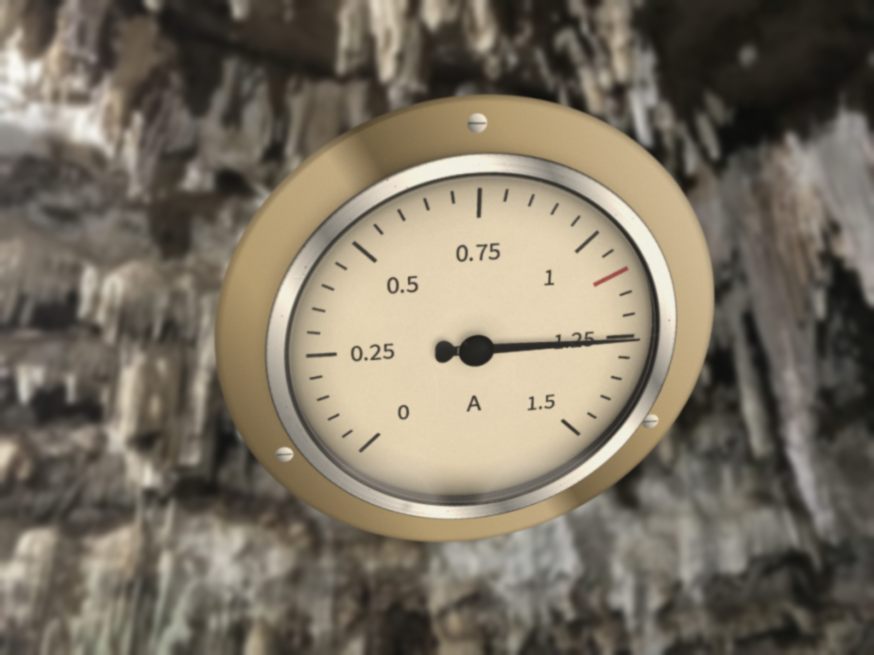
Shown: 1.25 A
